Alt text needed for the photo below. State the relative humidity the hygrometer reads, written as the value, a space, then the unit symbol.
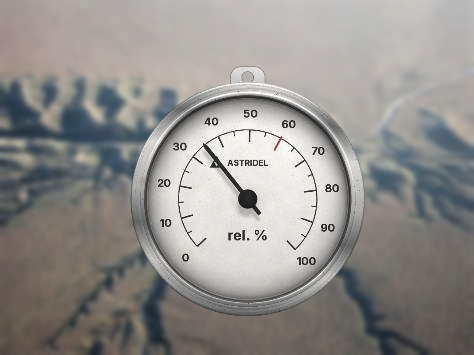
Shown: 35 %
